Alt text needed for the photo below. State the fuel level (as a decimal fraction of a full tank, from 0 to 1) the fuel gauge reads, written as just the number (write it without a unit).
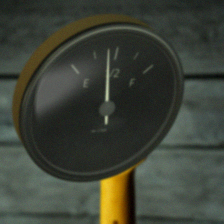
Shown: 0.375
